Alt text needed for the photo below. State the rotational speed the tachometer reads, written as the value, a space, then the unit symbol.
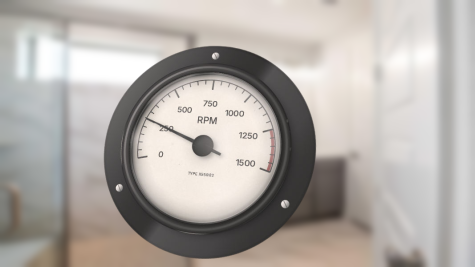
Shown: 250 rpm
